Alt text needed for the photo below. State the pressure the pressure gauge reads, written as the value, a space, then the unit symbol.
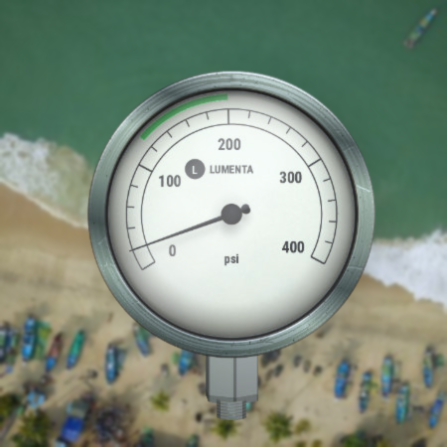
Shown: 20 psi
